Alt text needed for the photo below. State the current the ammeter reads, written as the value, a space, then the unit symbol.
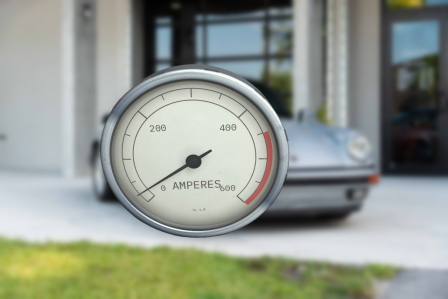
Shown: 25 A
